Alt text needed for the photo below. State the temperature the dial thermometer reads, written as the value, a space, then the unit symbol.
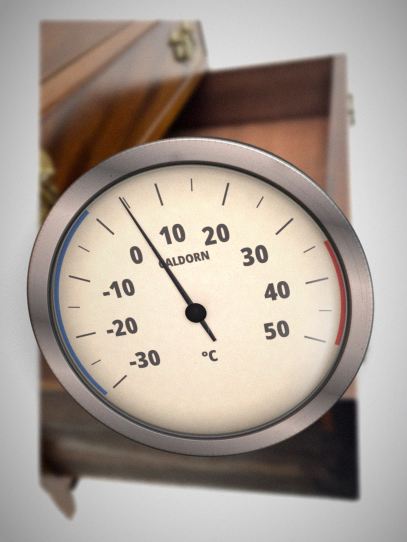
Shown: 5 °C
